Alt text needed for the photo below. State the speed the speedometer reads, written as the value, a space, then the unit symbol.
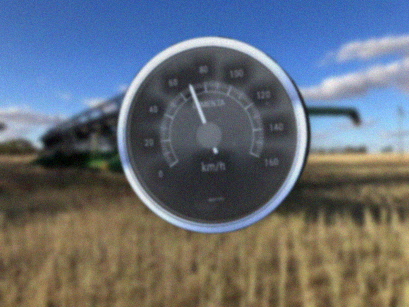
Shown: 70 km/h
